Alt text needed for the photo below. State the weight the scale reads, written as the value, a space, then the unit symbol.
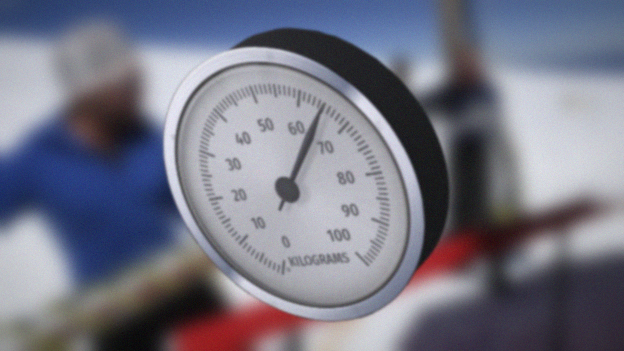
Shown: 65 kg
